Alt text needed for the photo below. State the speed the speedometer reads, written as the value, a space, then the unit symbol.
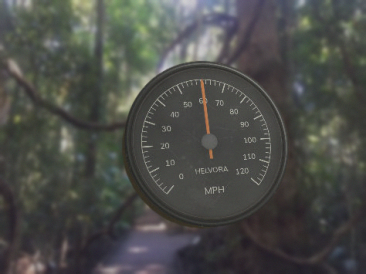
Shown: 60 mph
